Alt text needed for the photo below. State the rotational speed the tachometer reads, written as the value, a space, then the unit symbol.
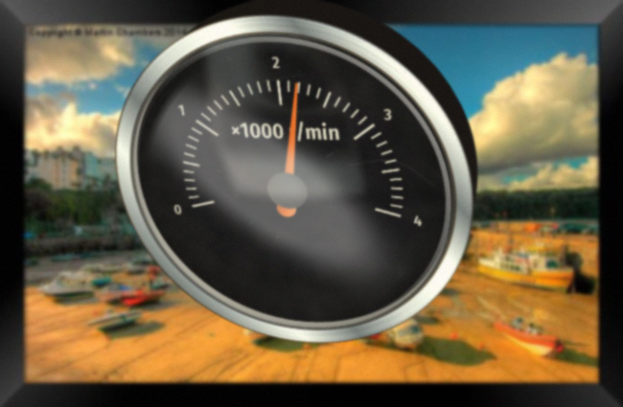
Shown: 2200 rpm
